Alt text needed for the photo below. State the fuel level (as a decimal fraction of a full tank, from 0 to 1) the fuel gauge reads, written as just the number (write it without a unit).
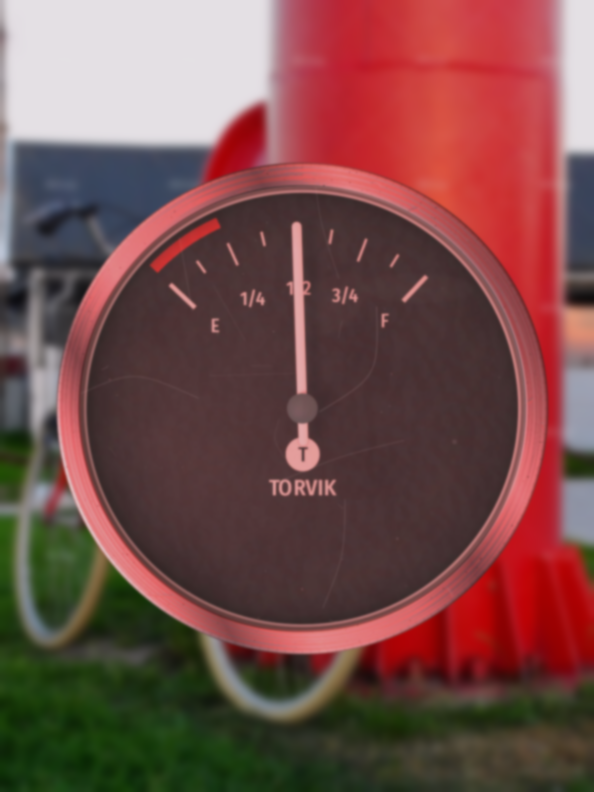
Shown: 0.5
